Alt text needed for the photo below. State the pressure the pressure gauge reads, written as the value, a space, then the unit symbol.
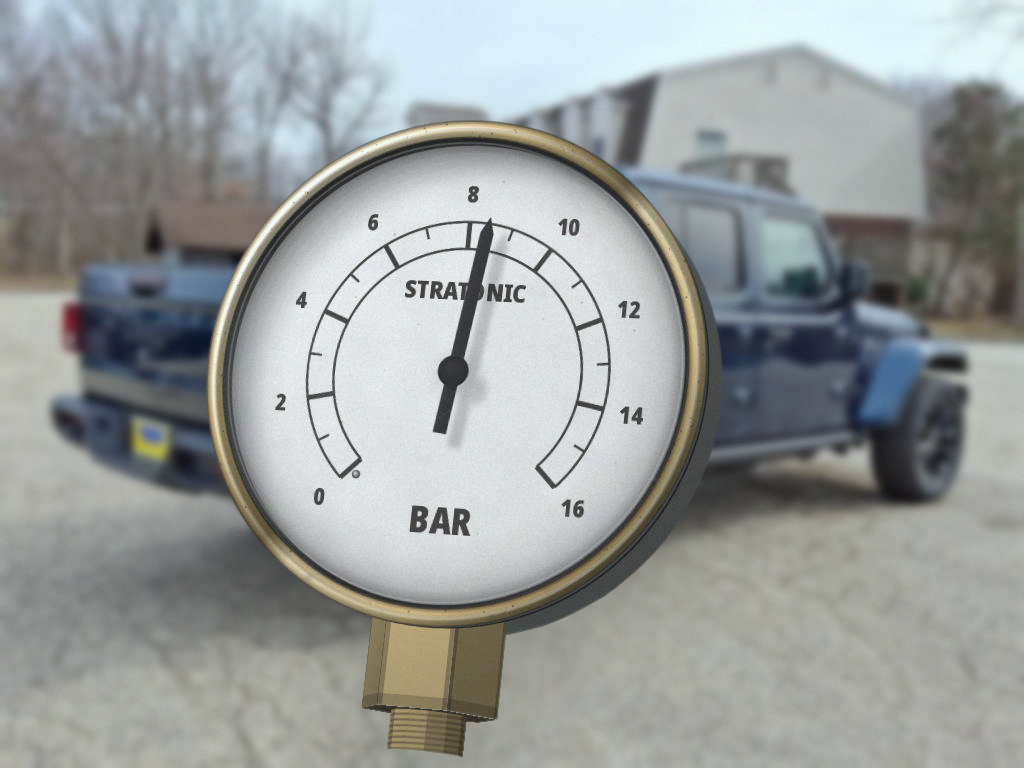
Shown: 8.5 bar
